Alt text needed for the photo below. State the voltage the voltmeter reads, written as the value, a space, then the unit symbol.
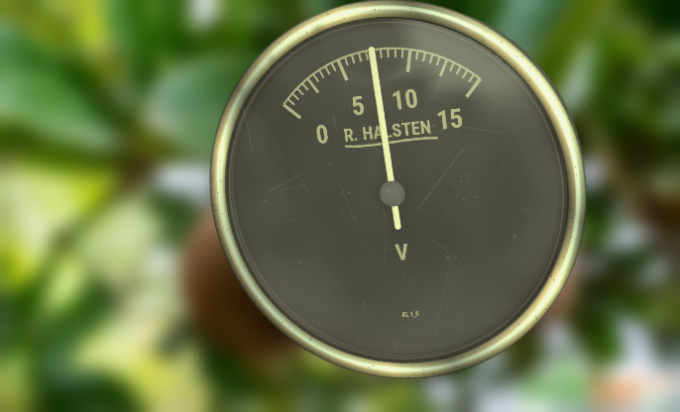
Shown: 7.5 V
